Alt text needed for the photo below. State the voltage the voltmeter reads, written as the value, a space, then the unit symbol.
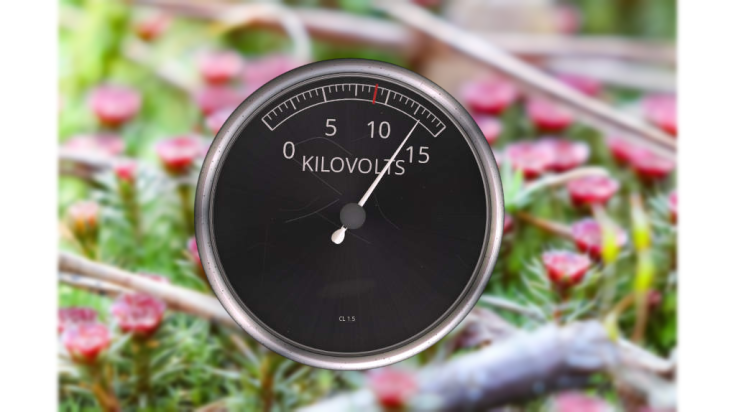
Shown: 13 kV
